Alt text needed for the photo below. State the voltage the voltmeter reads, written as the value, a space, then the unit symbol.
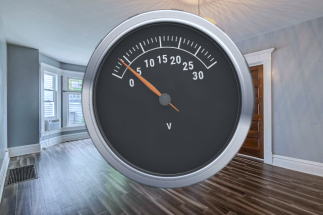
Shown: 4 V
